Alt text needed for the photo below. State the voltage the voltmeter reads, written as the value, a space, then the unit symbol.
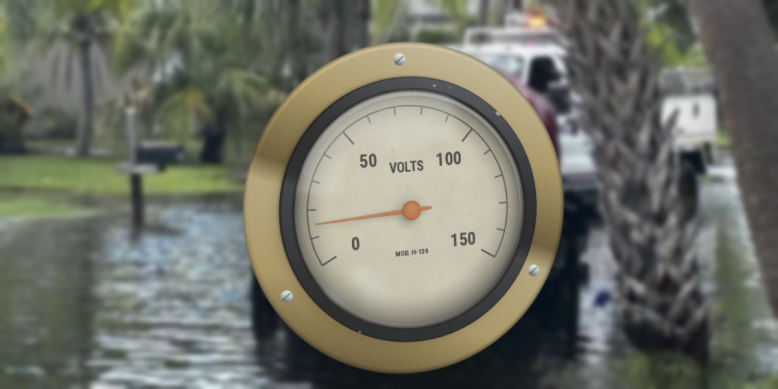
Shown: 15 V
